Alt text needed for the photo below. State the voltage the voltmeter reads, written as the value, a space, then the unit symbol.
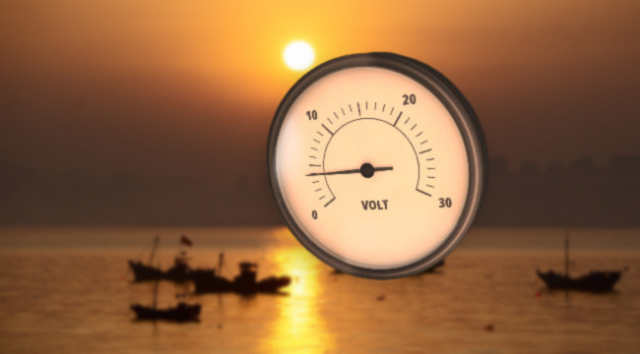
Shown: 4 V
